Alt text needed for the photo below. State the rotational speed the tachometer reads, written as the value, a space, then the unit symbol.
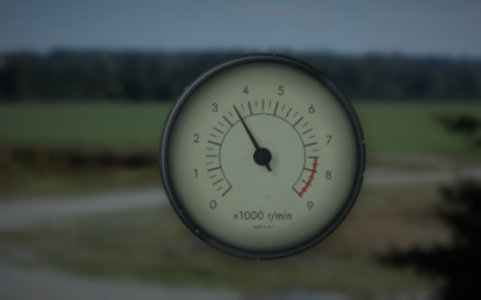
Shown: 3500 rpm
